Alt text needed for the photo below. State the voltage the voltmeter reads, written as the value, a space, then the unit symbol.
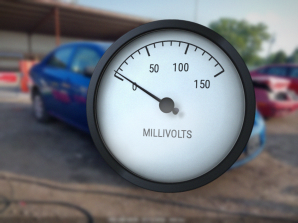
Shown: 5 mV
